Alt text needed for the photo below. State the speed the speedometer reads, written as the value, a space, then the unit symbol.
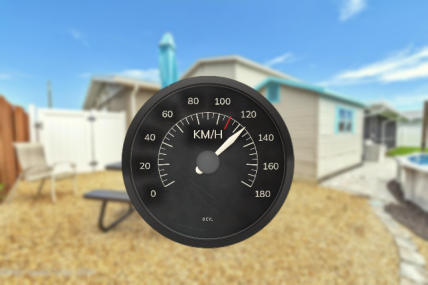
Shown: 125 km/h
